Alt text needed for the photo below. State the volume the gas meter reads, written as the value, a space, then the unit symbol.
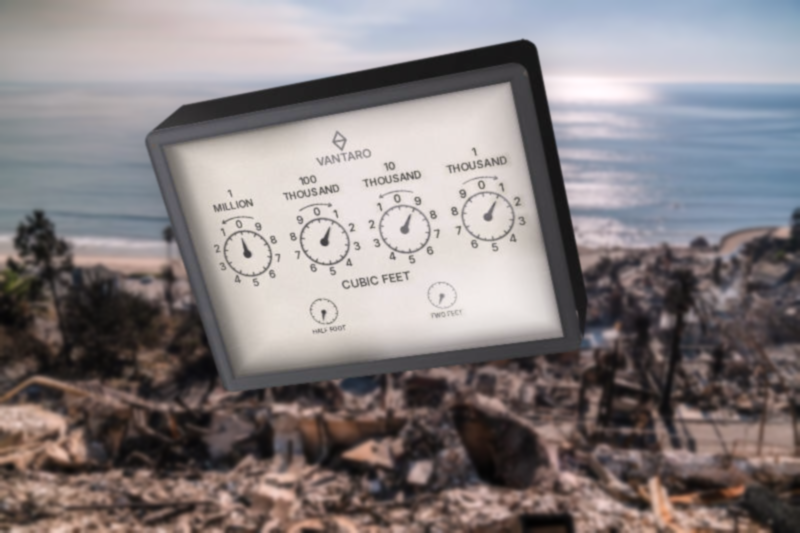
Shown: 9100 ft³
